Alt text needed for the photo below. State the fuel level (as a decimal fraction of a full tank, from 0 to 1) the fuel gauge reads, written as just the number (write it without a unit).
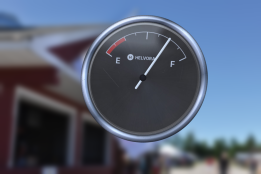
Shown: 0.75
